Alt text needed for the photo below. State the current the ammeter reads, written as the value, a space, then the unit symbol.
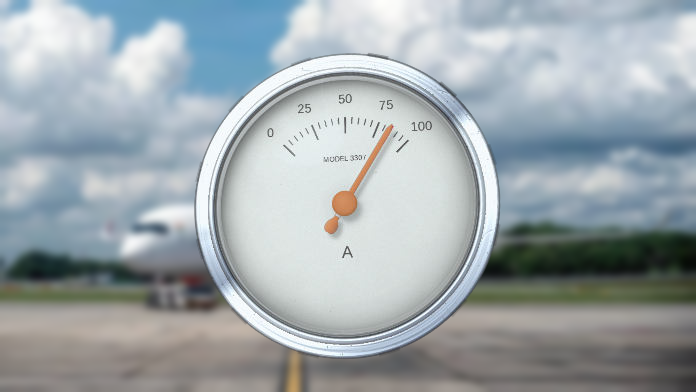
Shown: 85 A
